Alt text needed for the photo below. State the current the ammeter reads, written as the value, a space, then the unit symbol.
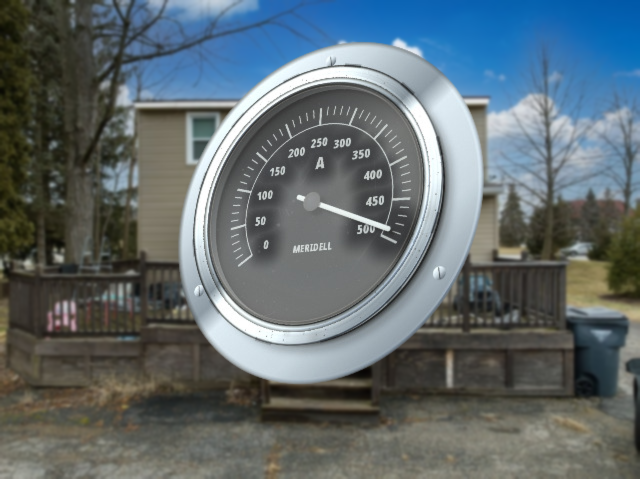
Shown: 490 A
